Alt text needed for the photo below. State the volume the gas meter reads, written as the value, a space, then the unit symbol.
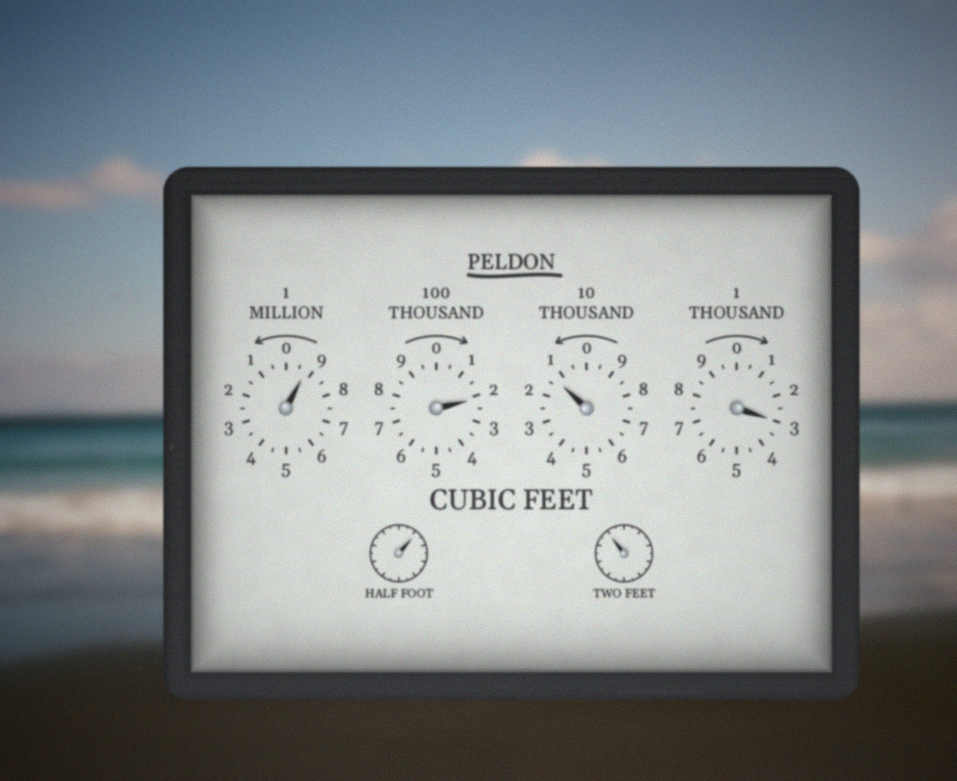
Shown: 921300 ft³
